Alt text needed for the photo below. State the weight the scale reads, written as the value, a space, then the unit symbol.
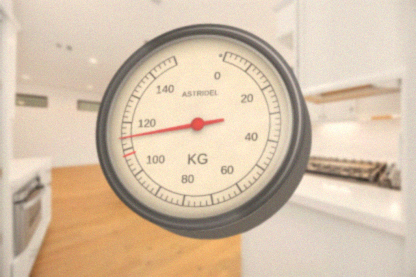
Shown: 114 kg
